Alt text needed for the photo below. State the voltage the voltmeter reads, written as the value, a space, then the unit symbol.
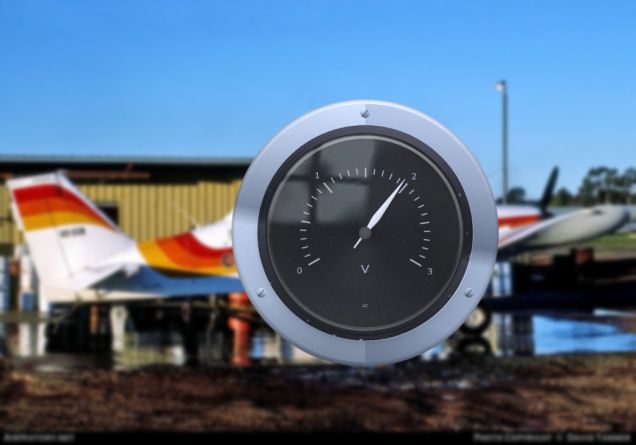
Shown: 1.95 V
